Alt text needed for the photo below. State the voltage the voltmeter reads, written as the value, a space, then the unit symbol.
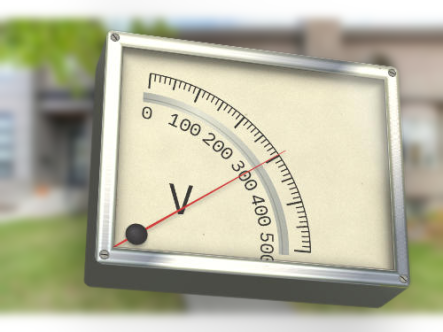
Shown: 300 V
